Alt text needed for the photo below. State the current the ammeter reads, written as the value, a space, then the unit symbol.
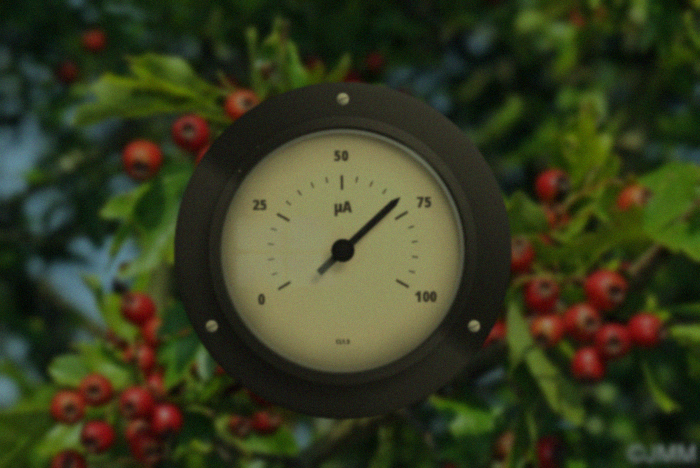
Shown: 70 µA
